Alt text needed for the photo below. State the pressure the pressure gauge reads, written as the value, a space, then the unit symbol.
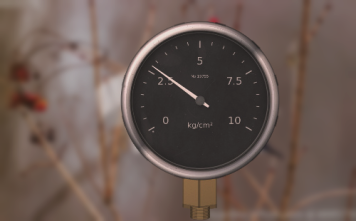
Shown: 2.75 kg/cm²
